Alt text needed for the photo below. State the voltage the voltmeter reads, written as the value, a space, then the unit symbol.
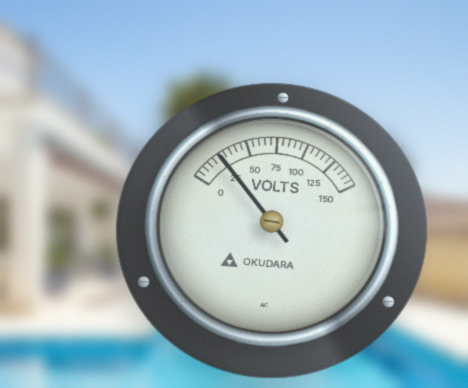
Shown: 25 V
